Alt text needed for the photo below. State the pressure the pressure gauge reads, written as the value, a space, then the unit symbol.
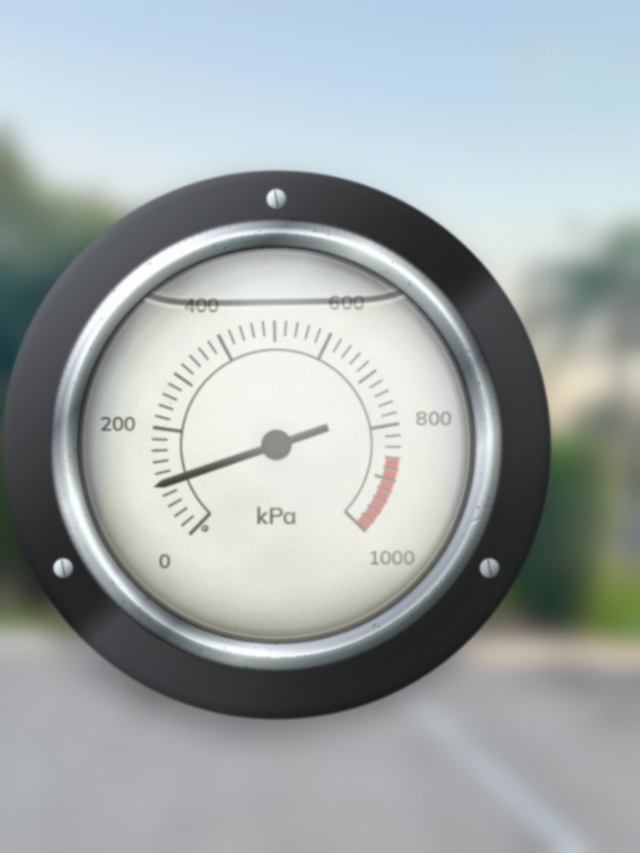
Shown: 100 kPa
